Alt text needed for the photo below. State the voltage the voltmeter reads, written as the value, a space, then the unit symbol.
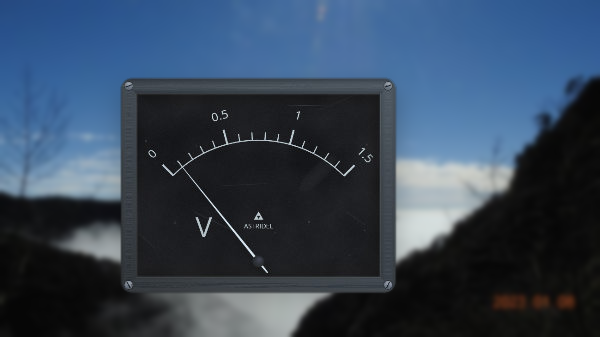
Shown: 0.1 V
